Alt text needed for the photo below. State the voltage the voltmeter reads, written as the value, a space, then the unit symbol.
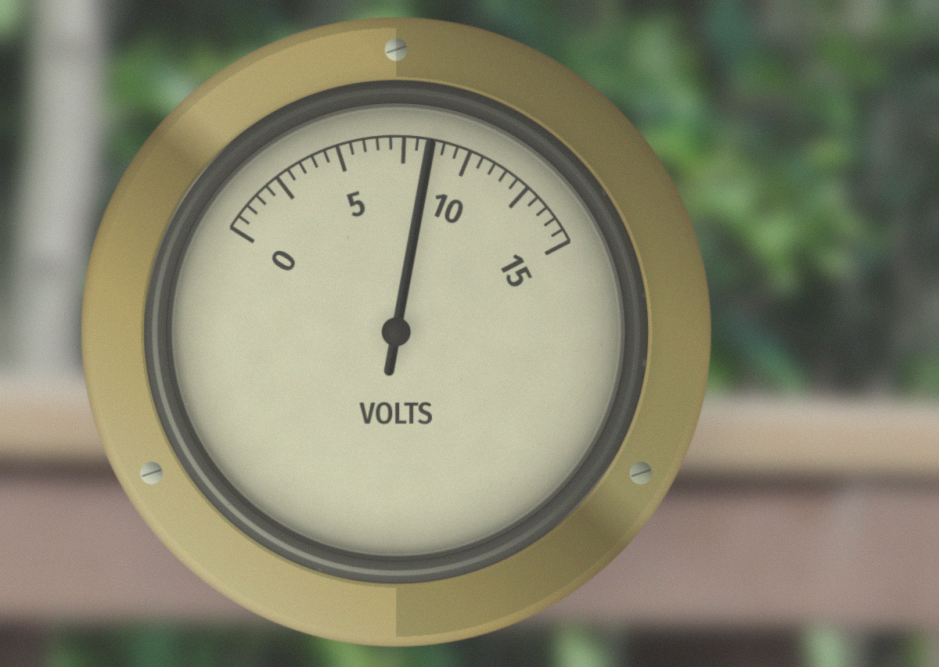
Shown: 8.5 V
